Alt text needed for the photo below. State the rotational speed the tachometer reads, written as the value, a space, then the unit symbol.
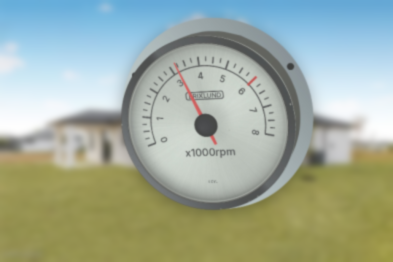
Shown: 3250 rpm
